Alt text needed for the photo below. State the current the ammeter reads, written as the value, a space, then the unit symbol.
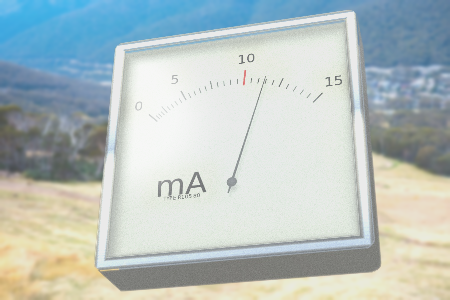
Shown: 11.5 mA
